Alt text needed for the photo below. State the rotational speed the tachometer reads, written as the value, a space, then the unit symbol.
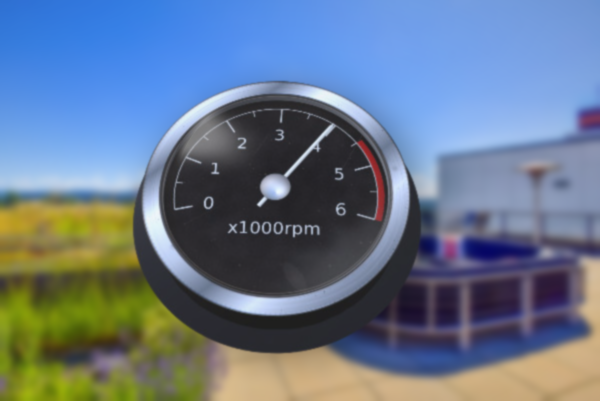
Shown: 4000 rpm
